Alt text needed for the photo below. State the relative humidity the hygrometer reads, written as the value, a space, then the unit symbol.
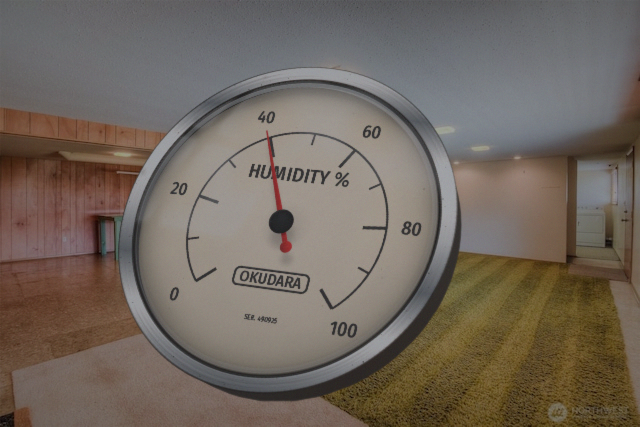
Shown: 40 %
